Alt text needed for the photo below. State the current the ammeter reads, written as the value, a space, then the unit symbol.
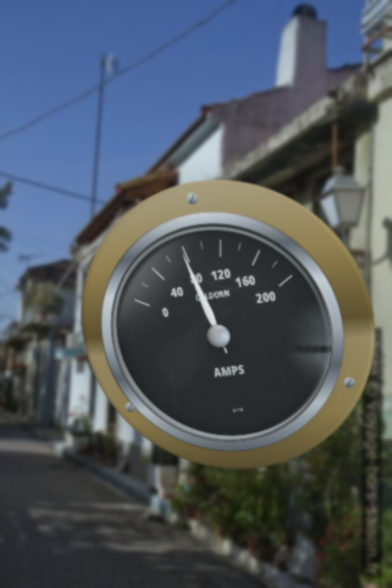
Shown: 80 A
